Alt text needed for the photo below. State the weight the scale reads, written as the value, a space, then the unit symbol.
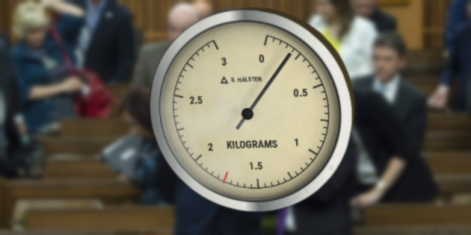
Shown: 0.2 kg
